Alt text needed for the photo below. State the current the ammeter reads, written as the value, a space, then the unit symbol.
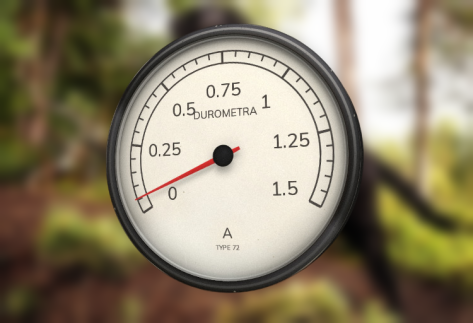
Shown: 0.05 A
